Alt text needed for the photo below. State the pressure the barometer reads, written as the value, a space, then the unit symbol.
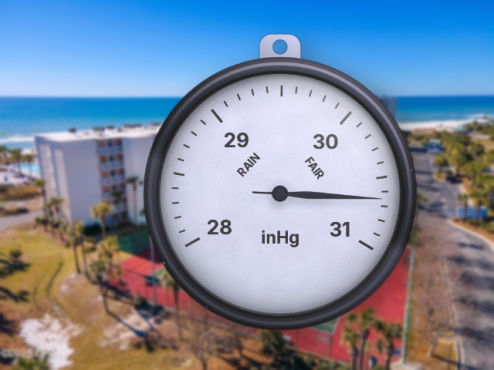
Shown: 30.65 inHg
